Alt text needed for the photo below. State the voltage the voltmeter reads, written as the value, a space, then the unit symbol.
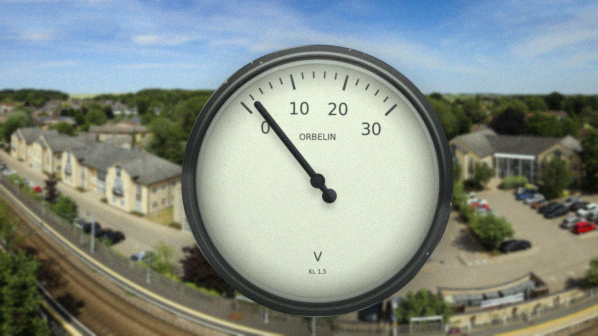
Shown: 2 V
